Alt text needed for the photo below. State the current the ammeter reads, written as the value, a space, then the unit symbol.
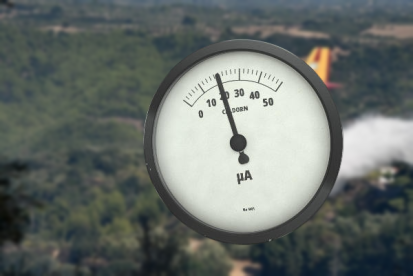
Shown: 20 µA
